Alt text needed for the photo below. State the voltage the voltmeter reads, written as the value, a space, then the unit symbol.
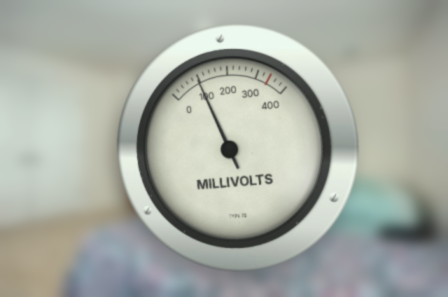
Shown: 100 mV
